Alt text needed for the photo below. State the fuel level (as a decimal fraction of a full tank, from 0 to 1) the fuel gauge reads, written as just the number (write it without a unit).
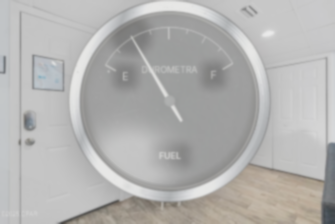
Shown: 0.25
